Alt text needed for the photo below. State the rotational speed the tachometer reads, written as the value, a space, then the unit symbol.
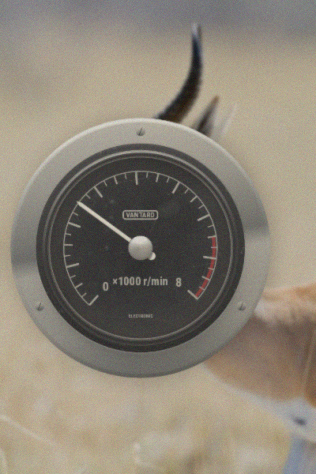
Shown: 2500 rpm
